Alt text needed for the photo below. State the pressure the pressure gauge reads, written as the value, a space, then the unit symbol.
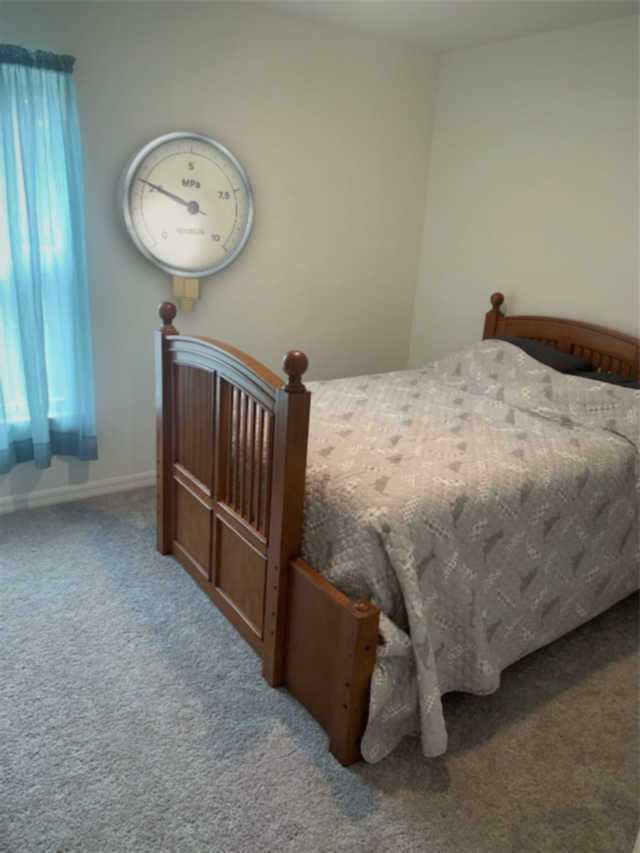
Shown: 2.5 MPa
